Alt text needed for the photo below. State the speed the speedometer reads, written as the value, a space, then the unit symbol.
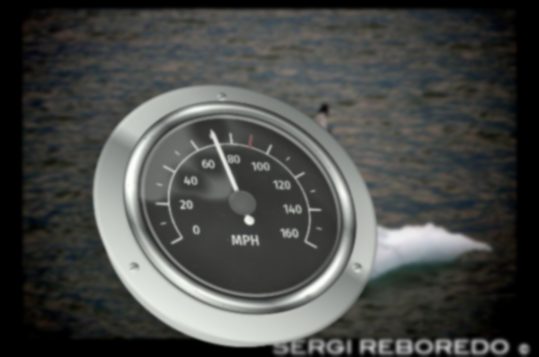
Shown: 70 mph
